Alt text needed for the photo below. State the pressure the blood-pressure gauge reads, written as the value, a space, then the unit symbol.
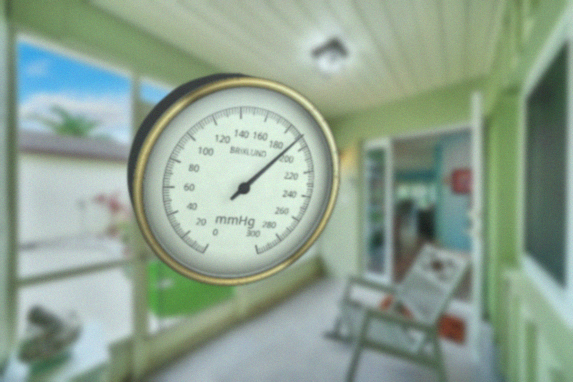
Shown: 190 mmHg
